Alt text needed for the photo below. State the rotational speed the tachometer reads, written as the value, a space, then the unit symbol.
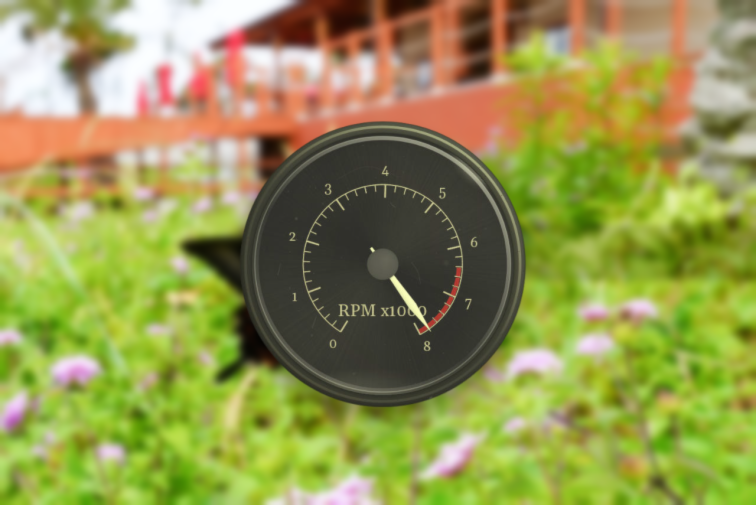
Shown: 7800 rpm
